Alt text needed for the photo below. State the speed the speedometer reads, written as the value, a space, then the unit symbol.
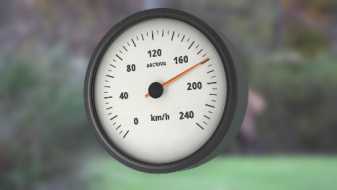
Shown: 180 km/h
